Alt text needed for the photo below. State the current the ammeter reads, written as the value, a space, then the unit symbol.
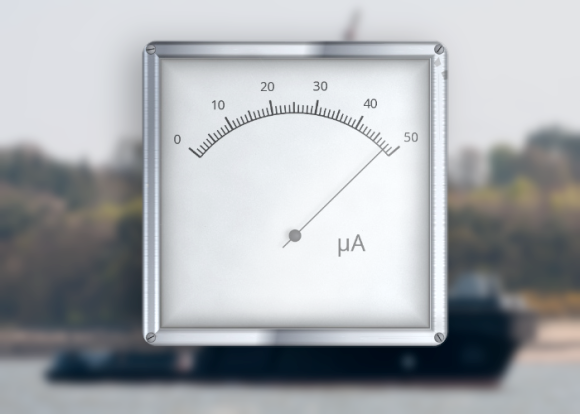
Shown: 48 µA
